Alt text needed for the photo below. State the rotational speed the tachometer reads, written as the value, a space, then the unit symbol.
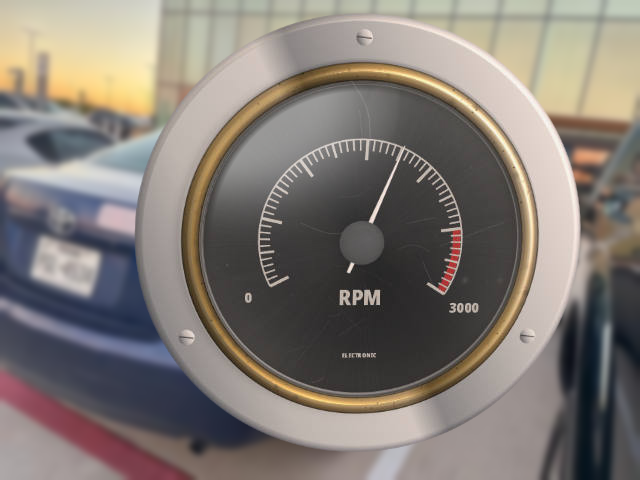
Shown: 1750 rpm
